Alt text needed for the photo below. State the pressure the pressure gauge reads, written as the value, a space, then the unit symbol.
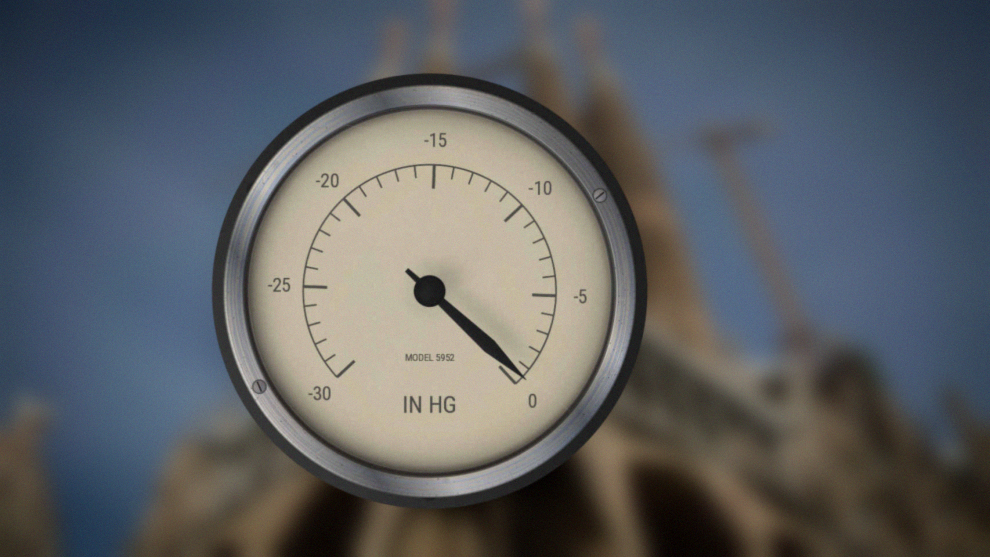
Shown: -0.5 inHg
